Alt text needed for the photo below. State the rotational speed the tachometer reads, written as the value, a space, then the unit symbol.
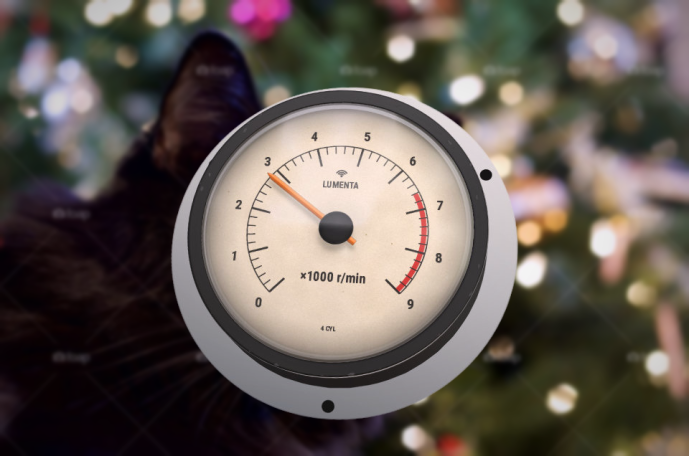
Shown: 2800 rpm
